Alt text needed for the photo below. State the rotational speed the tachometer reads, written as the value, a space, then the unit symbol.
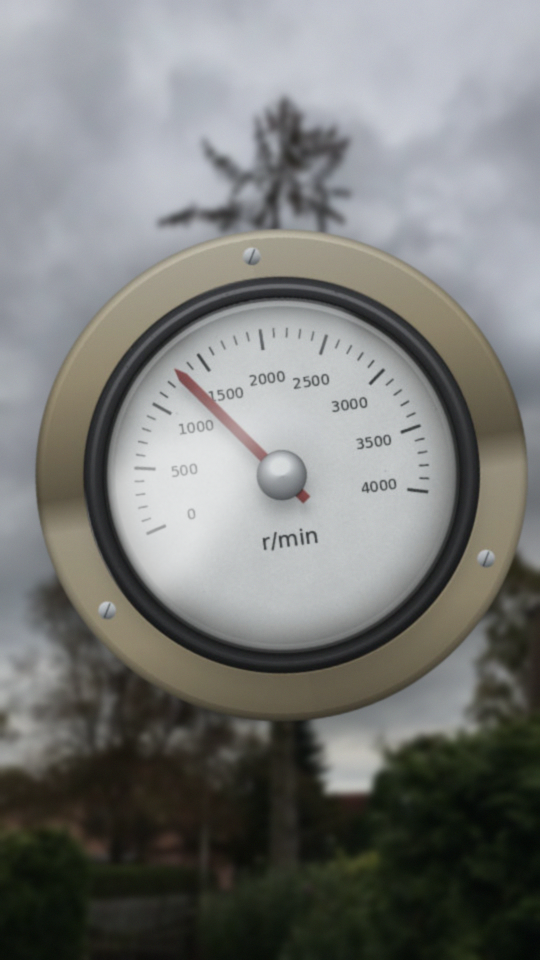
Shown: 1300 rpm
